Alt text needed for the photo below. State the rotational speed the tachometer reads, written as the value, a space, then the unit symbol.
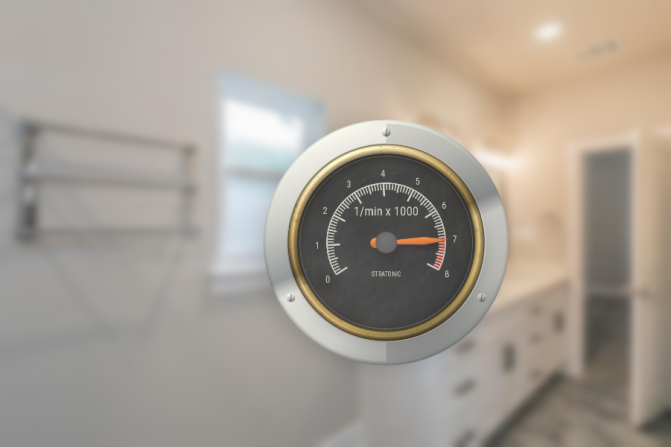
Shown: 7000 rpm
